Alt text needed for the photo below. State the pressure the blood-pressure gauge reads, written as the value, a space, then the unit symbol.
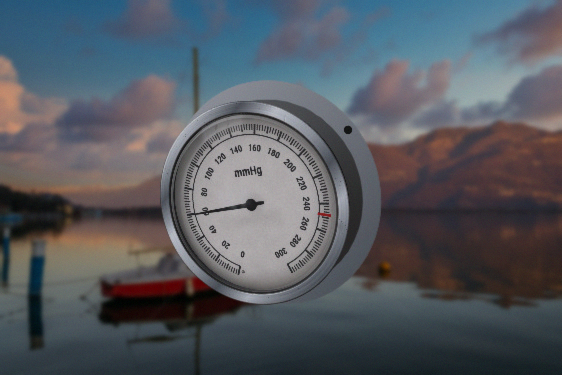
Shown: 60 mmHg
